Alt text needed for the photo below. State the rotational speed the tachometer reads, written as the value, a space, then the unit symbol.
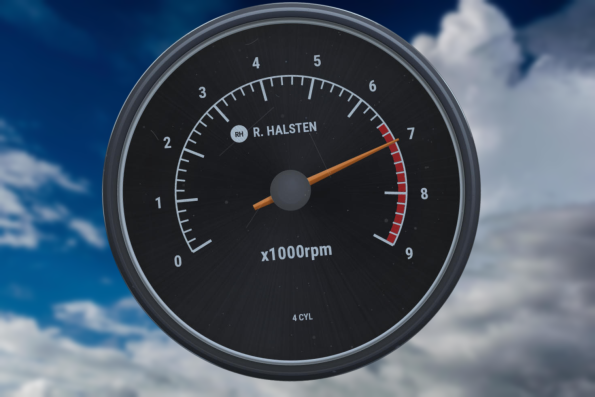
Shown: 7000 rpm
